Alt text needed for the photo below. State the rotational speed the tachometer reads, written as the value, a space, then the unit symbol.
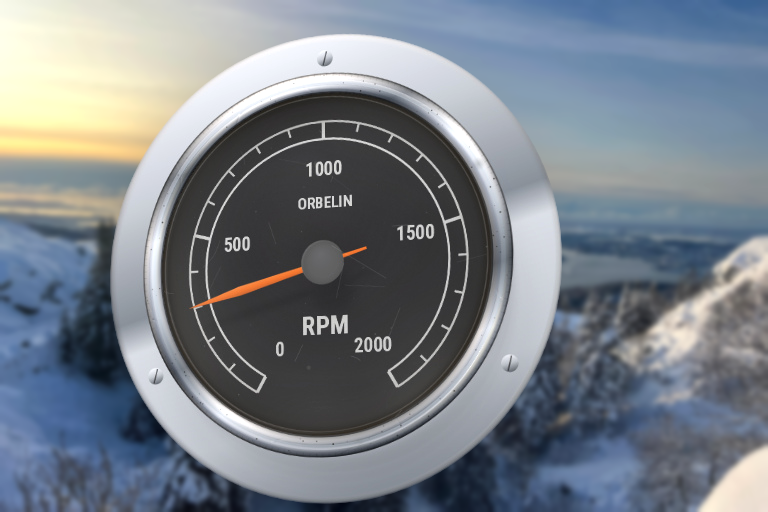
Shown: 300 rpm
